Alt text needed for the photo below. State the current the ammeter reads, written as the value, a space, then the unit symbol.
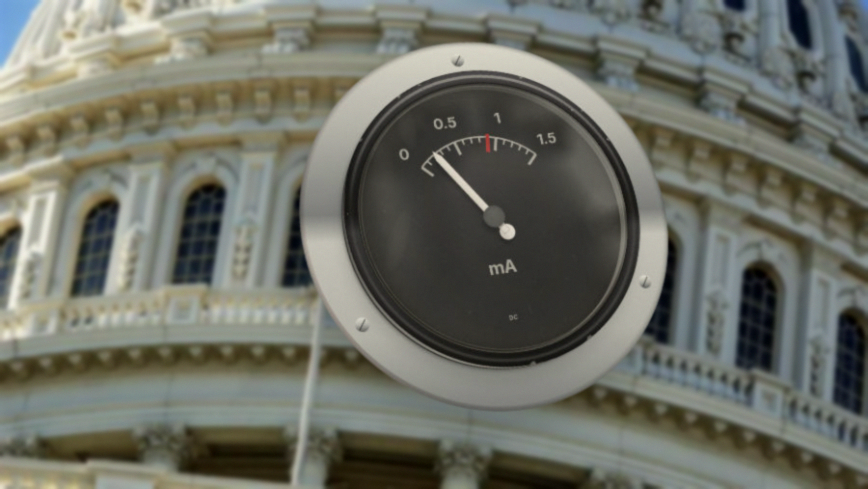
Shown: 0.2 mA
